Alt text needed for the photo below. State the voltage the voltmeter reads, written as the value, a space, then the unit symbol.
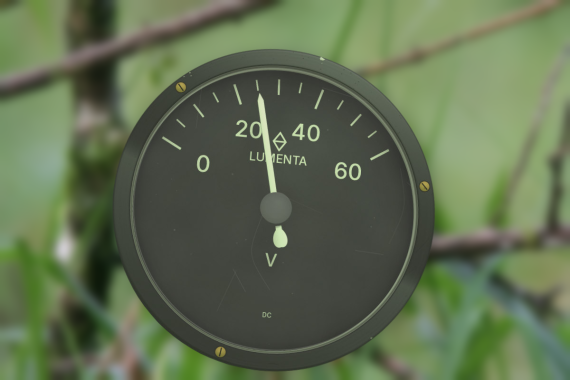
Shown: 25 V
